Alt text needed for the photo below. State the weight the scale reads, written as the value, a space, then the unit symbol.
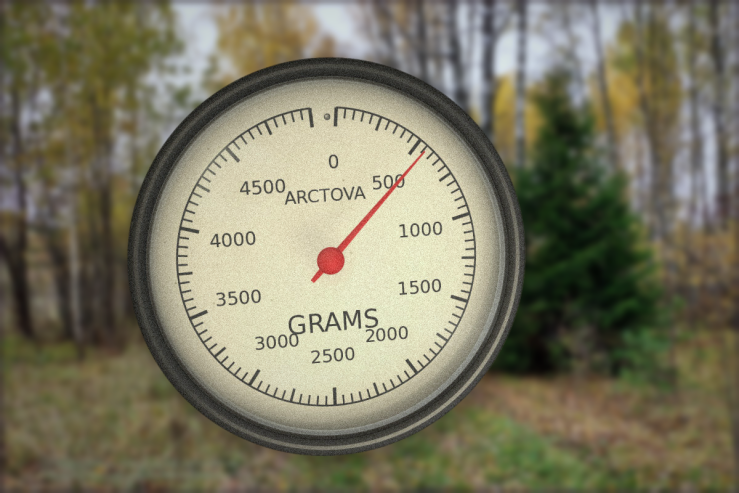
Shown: 550 g
